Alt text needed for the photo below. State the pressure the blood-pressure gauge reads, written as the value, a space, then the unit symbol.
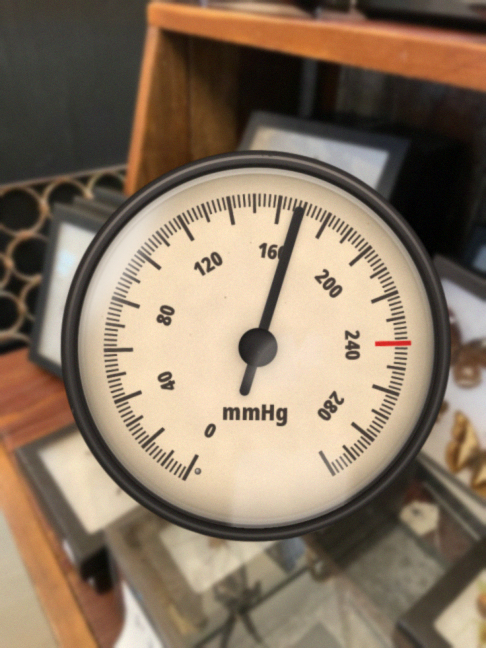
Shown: 168 mmHg
